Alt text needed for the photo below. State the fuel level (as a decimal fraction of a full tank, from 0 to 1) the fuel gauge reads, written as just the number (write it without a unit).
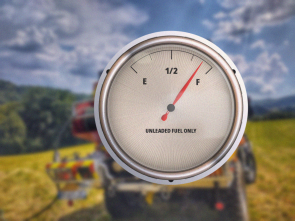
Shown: 0.875
